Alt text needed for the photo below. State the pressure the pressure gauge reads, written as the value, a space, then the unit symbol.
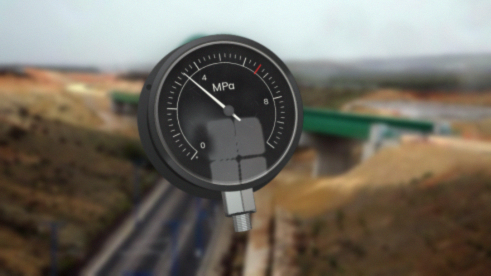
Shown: 3.4 MPa
